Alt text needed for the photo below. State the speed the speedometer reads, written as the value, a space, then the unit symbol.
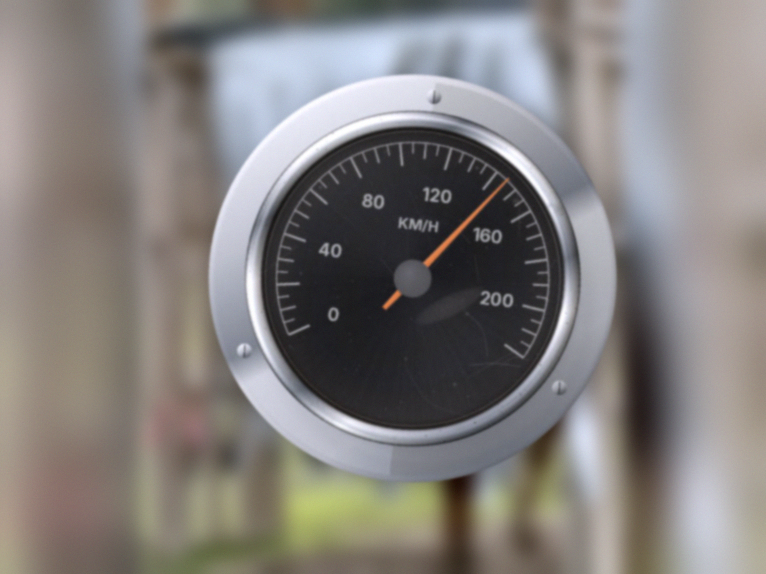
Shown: 145 km/h
